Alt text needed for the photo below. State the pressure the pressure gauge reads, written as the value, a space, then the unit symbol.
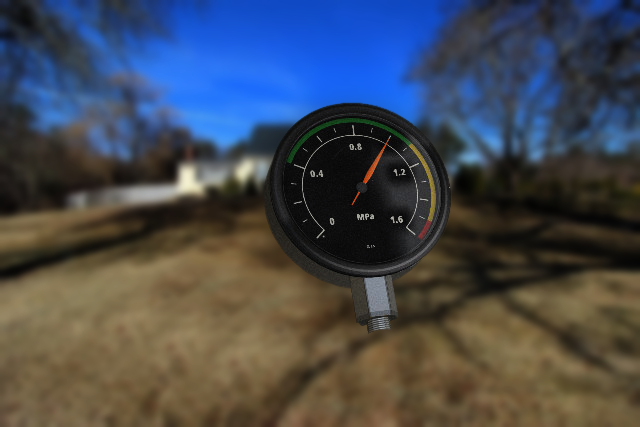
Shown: 1 MPa
